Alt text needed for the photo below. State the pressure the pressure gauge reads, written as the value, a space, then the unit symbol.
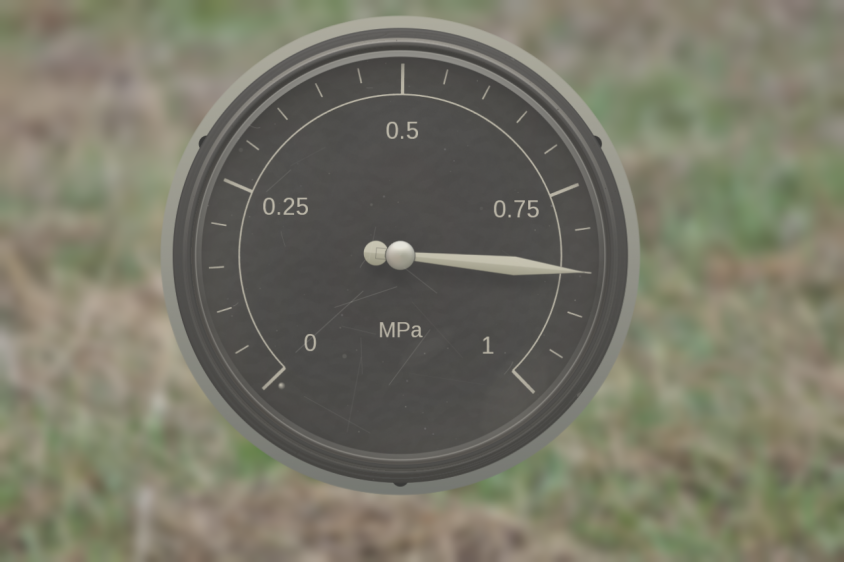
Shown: 0.85 MPa
